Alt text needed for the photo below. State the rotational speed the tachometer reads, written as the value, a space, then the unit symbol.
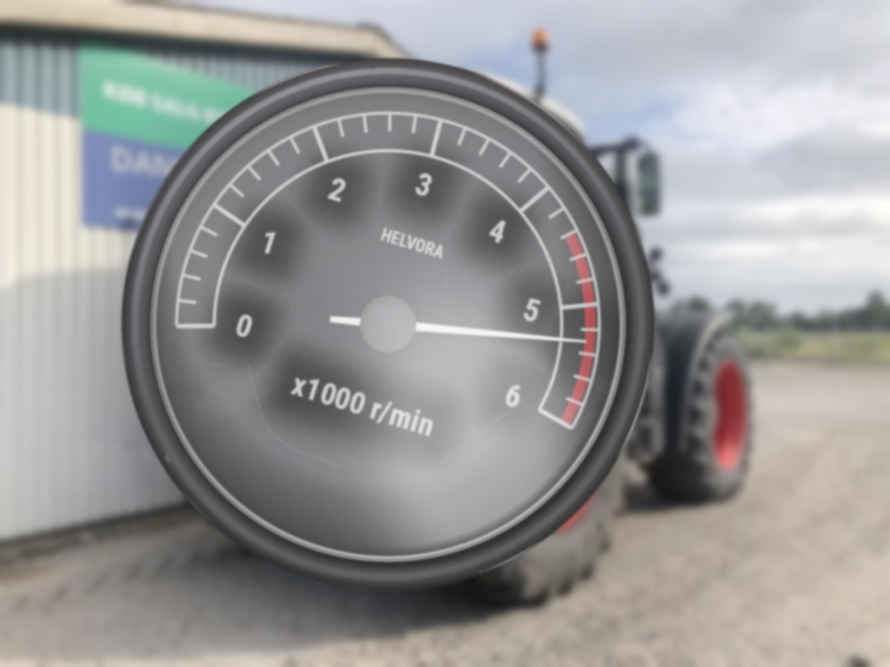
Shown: 5300 rpm
